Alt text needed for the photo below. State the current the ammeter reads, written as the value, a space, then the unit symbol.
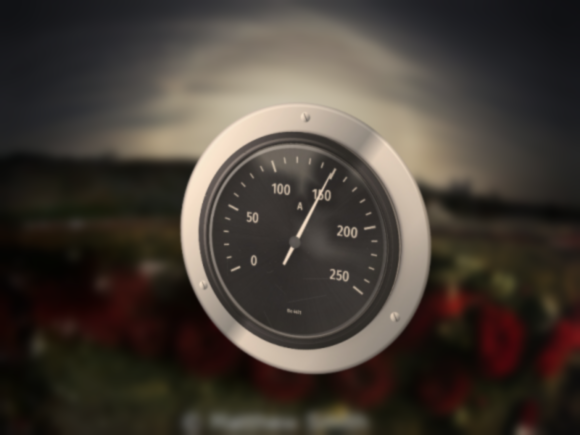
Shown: 150 A
